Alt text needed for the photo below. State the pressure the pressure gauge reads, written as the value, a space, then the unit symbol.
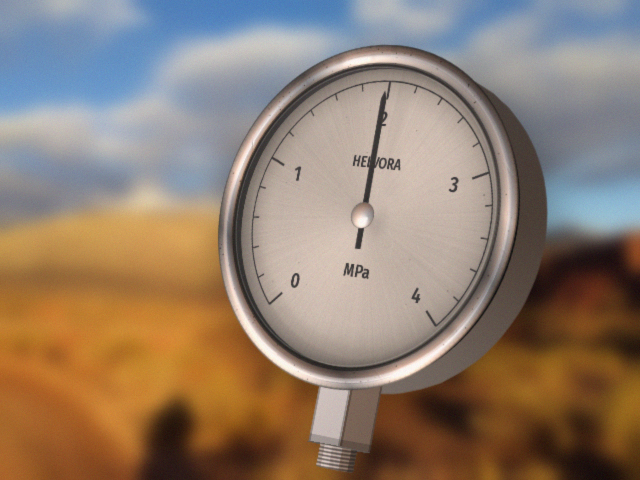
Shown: 2 MPa
